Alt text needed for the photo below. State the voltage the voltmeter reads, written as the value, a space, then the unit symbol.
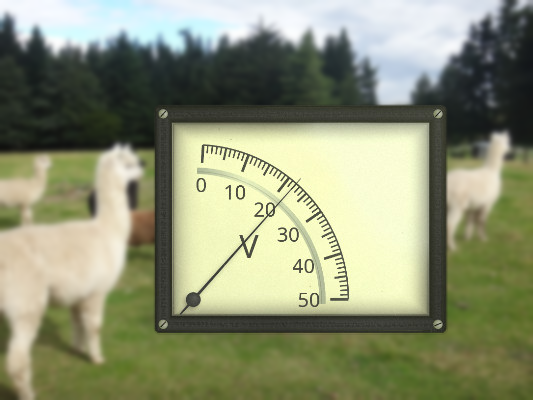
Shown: 22 V
